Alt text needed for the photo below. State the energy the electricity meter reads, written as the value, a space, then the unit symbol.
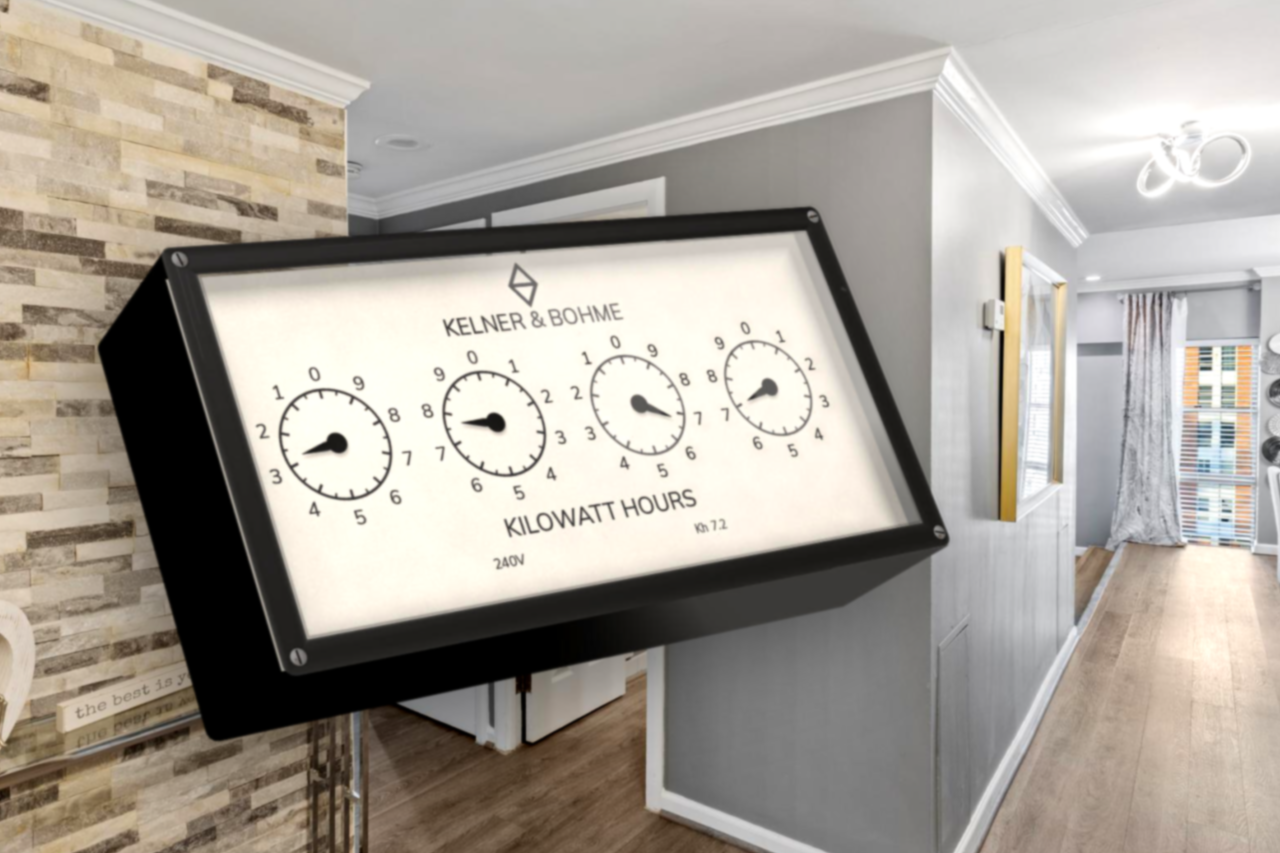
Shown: 2767 kWh
